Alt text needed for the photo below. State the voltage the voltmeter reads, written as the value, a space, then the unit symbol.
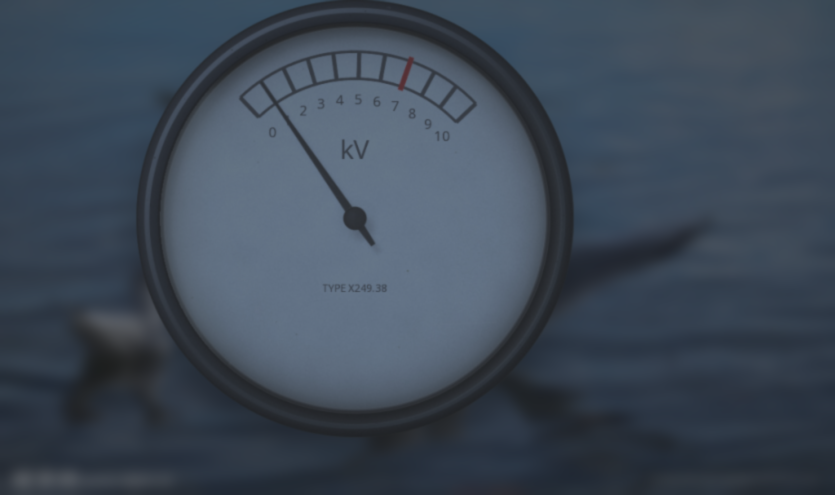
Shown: 1 kV
